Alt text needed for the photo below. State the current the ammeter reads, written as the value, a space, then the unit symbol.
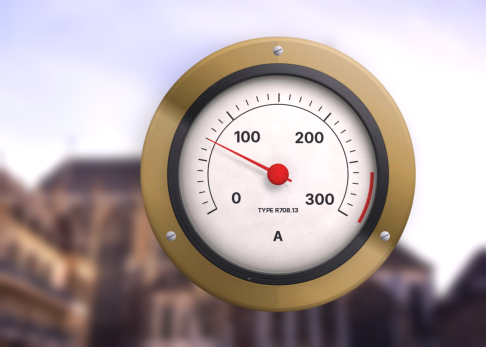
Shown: 70 A
